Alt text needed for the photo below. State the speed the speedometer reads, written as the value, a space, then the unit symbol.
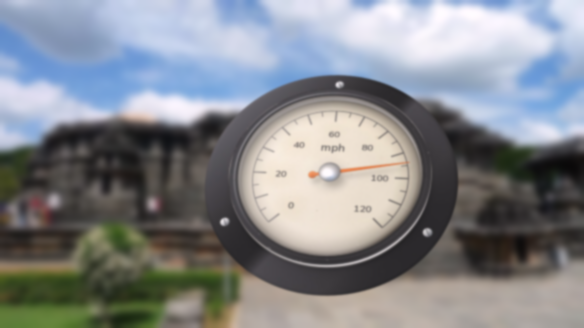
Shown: 95 mph
